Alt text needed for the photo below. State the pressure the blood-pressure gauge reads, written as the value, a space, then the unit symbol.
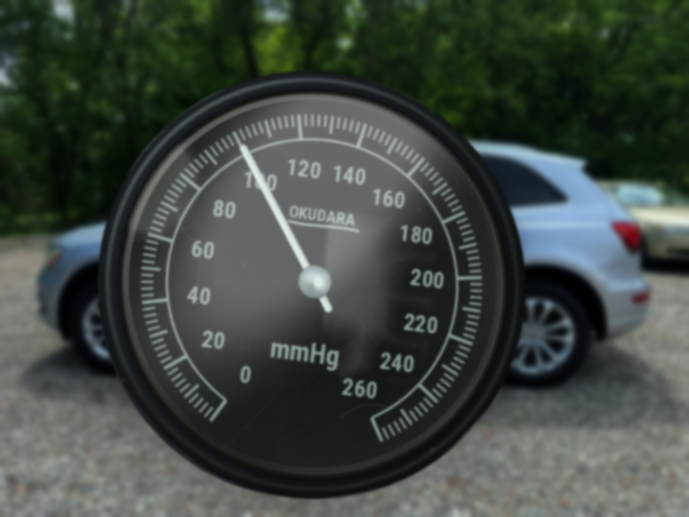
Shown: 100 mmHg
